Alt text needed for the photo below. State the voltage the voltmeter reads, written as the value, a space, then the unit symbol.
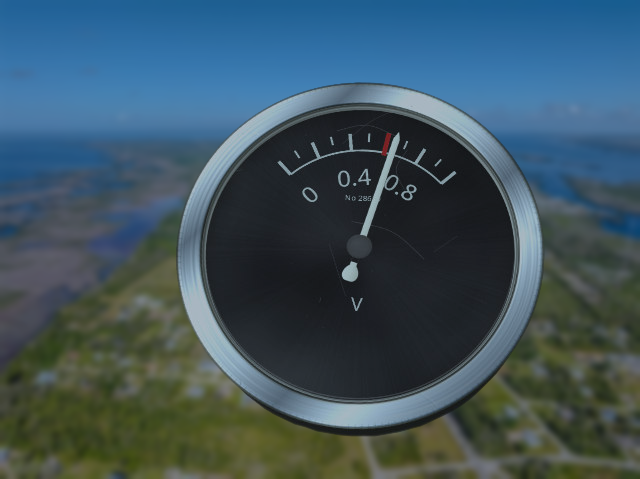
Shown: 0.65 V
